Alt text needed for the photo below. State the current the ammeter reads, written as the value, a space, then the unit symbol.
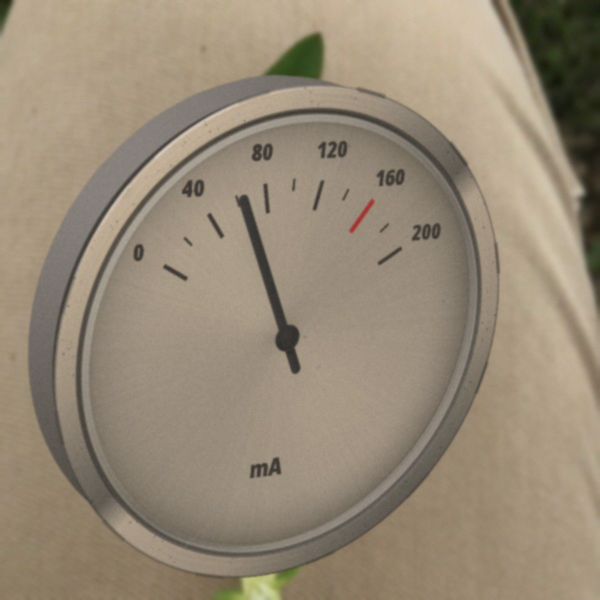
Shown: 60 mA
